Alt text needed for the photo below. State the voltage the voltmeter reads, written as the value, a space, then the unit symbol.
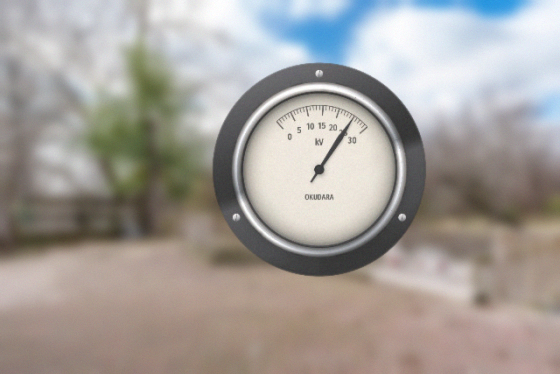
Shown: 25 kV
